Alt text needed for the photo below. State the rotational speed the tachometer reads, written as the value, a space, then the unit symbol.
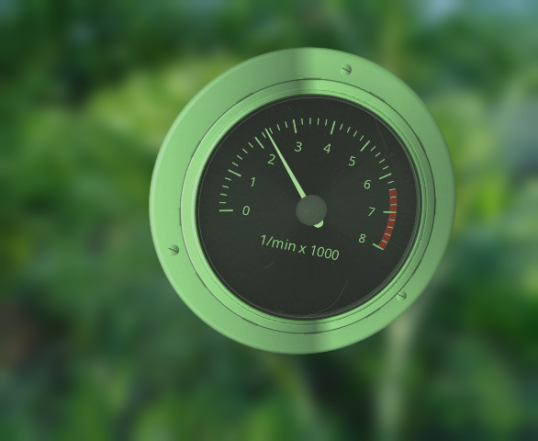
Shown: 2300 rpm
